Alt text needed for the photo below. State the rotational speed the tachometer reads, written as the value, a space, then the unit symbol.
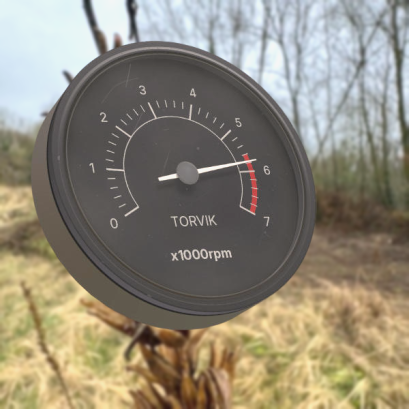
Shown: 5800 rpm
